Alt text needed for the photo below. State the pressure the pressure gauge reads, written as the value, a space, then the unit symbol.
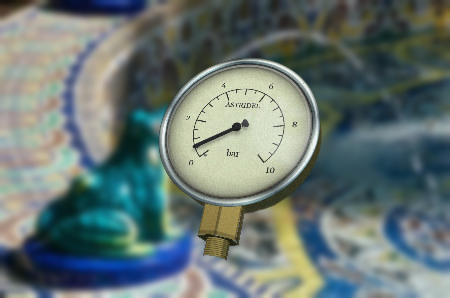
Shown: 0.5 bar
